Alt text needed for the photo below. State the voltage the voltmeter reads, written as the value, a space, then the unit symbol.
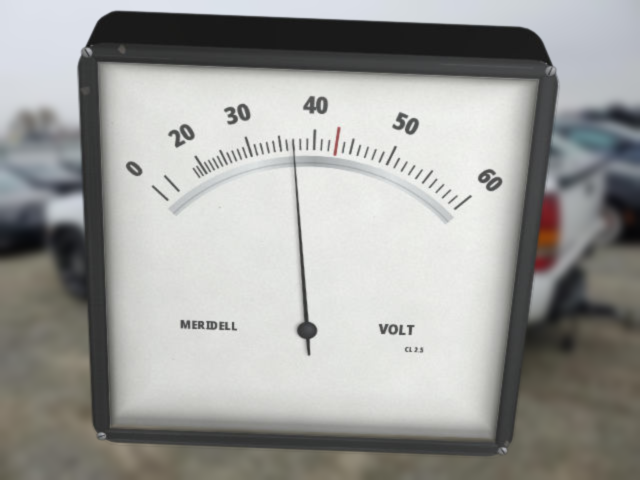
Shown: 37 V
